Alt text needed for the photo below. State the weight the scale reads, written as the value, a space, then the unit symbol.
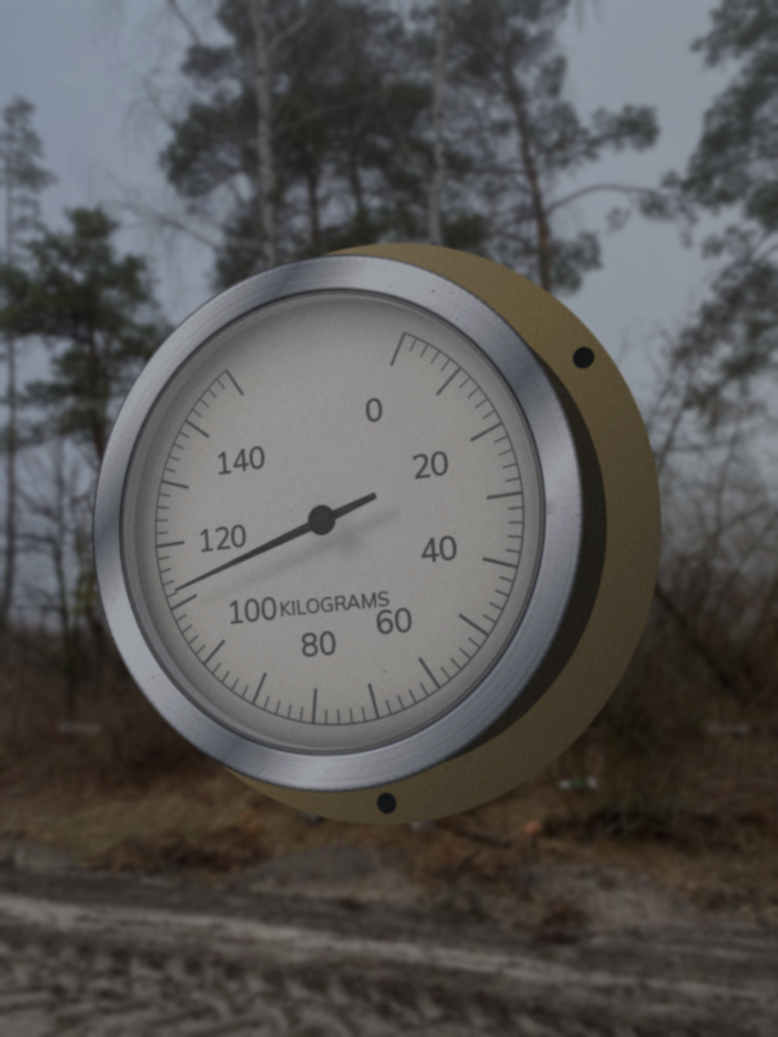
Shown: 112 kg
